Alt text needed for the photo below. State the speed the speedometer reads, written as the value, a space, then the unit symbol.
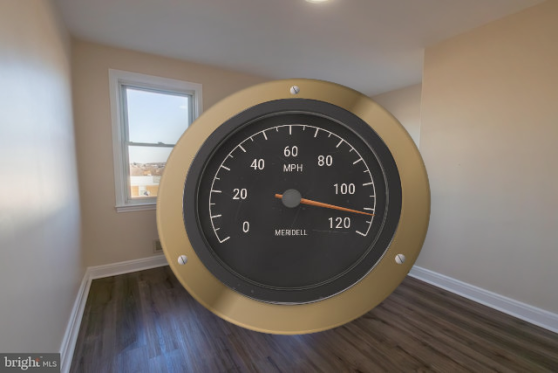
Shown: 112.5 mph
